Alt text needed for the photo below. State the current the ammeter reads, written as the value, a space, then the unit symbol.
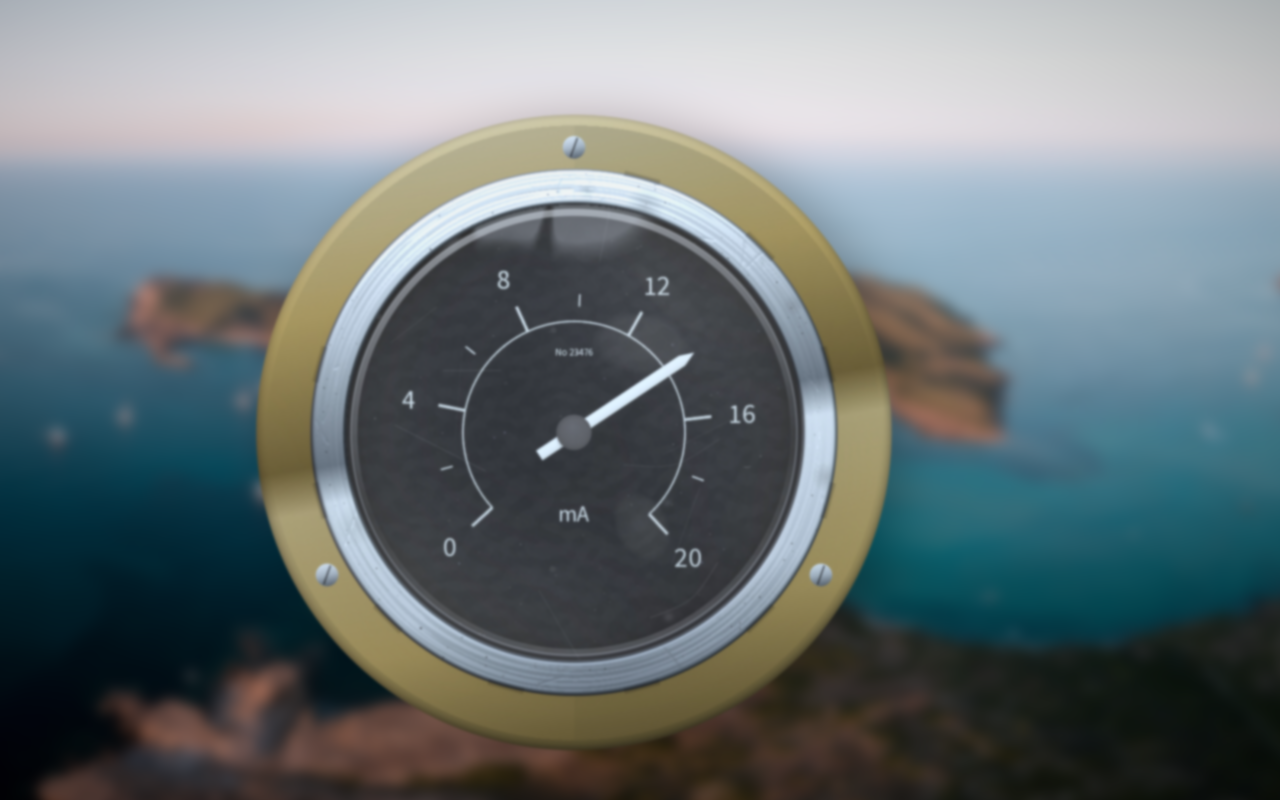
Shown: 14 mA
